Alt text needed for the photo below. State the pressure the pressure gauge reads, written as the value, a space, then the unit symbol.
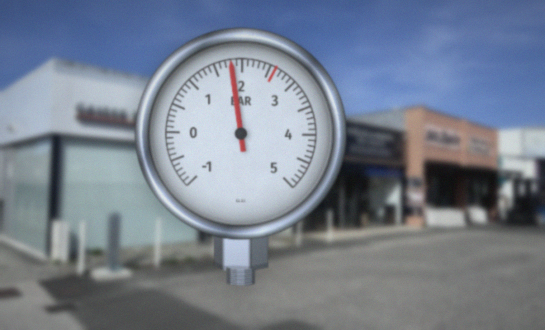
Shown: 1.8 bar
